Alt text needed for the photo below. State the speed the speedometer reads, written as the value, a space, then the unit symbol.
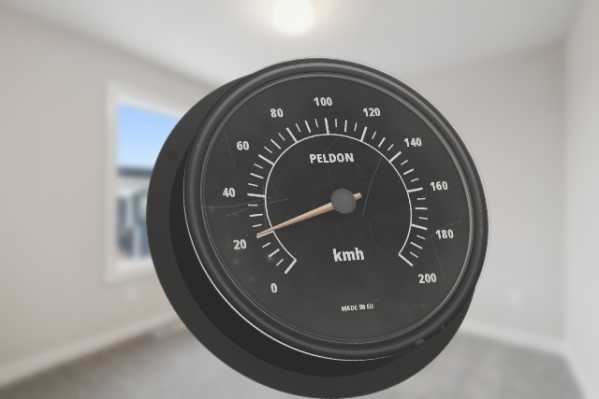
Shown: 20 km/h
